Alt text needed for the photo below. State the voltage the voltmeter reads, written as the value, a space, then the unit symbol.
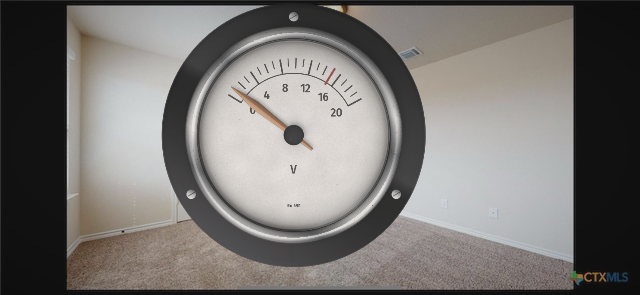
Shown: 1 V
